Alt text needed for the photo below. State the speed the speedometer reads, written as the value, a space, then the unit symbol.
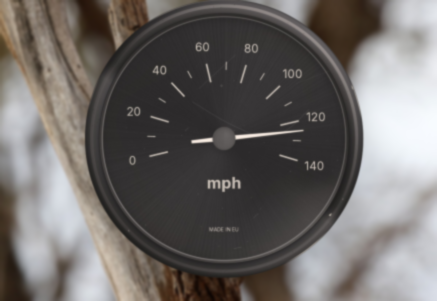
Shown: 125 mph
